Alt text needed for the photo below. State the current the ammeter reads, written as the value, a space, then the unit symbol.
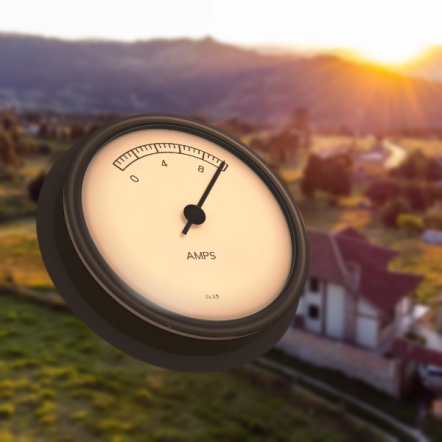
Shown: 9.6 A
